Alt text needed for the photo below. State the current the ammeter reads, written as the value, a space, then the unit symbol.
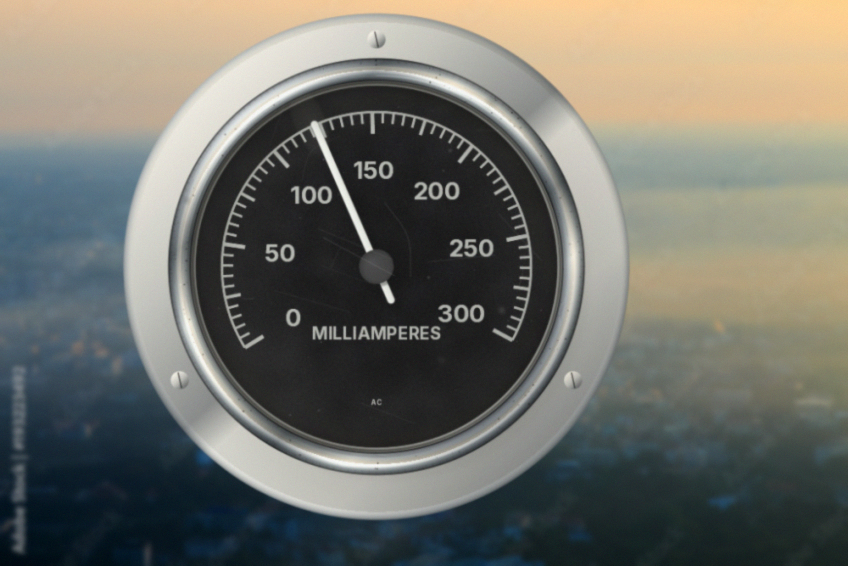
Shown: 122.5 mA
